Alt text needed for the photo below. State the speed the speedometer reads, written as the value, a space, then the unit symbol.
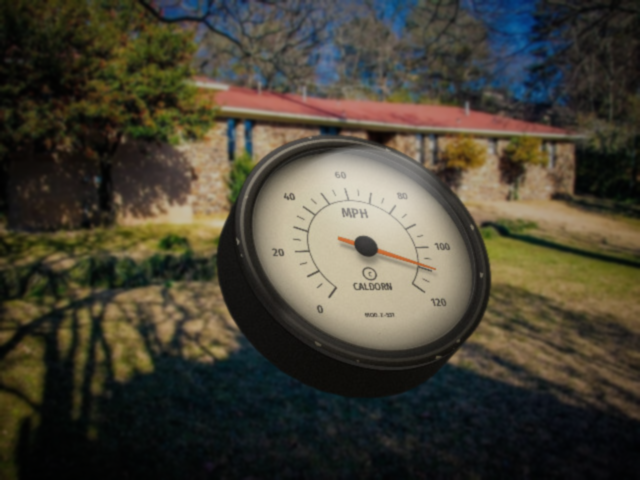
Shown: 110 mph
